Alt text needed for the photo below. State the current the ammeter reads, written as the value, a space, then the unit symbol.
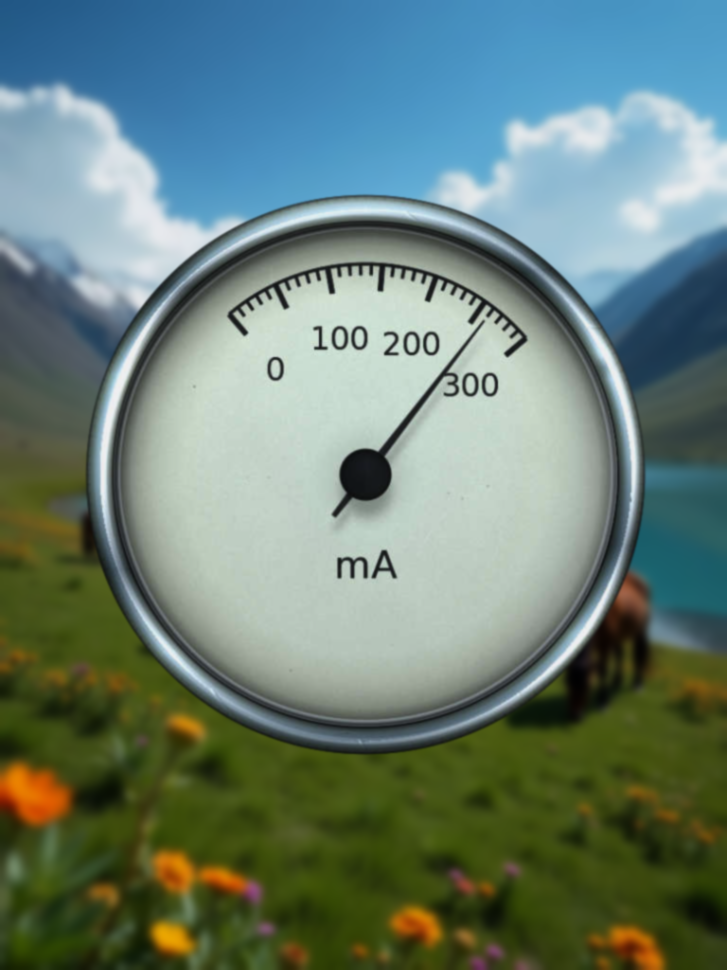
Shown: 260 mA
